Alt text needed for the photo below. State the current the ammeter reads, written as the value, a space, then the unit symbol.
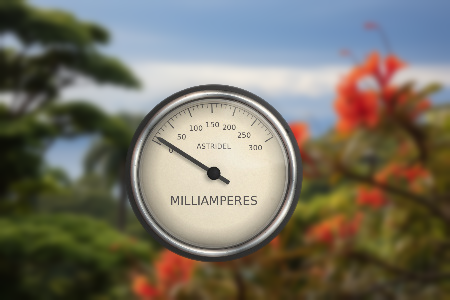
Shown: 10 mA
